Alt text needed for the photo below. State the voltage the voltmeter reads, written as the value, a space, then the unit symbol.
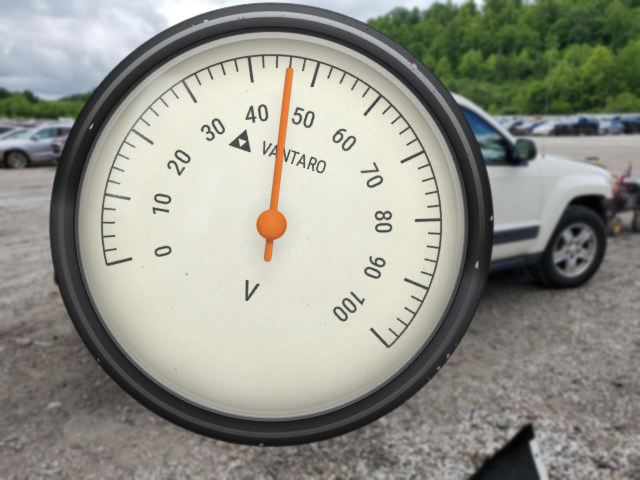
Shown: 46 V
